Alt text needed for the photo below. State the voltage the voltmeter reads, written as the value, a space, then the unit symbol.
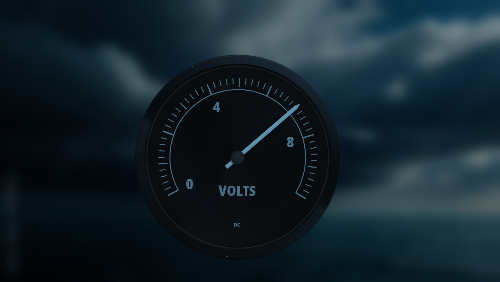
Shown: 7 V
